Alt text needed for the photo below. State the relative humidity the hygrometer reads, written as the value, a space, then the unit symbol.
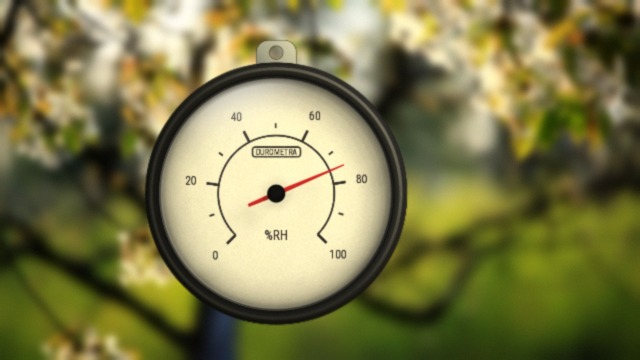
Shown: 75 %
